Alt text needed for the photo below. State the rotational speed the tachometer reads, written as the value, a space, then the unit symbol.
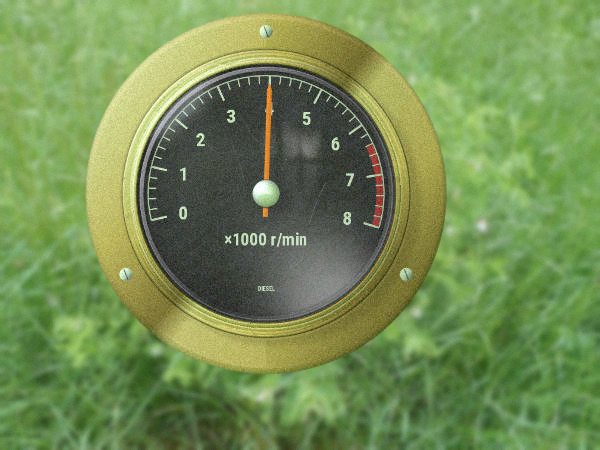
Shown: 4000 rpm
